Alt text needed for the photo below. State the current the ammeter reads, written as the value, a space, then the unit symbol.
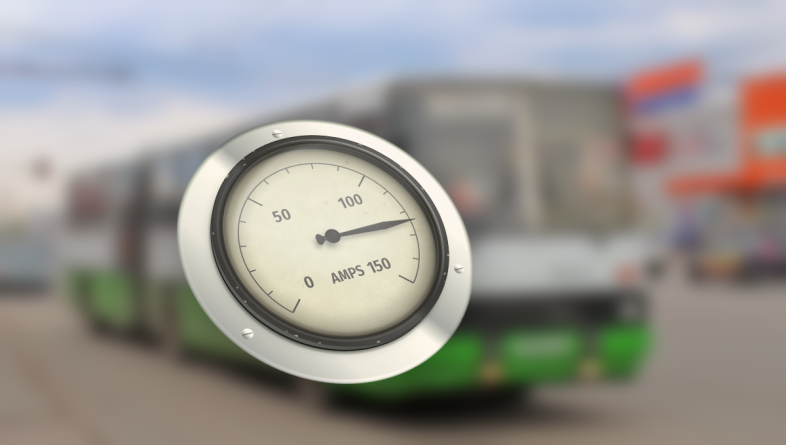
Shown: 125 A
